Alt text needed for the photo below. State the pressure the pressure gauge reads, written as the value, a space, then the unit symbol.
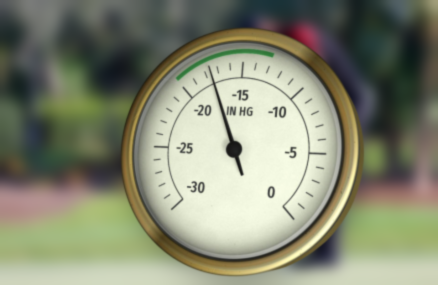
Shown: -17.5 inHg
